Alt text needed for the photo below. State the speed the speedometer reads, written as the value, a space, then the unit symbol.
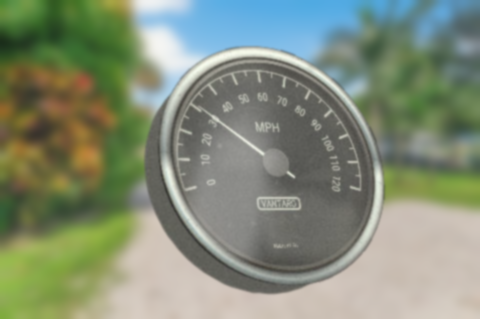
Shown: 30 mph
